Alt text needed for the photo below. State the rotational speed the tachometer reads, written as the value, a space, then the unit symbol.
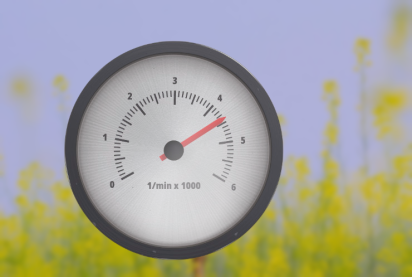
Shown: 4400 rpm
